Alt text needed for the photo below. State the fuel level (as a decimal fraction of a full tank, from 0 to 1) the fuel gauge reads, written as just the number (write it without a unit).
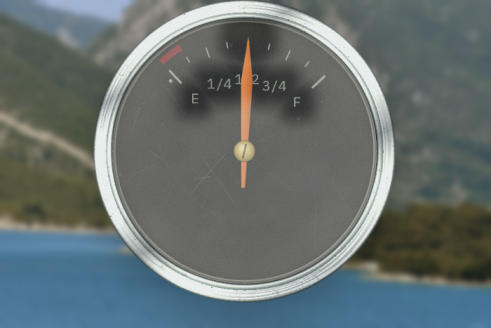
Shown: 0.5
